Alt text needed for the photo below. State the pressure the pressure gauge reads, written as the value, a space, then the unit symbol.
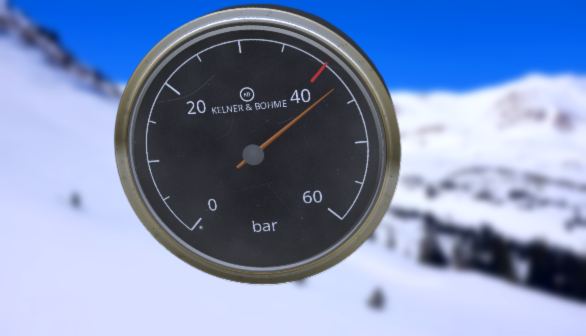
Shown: 42.5 bar
